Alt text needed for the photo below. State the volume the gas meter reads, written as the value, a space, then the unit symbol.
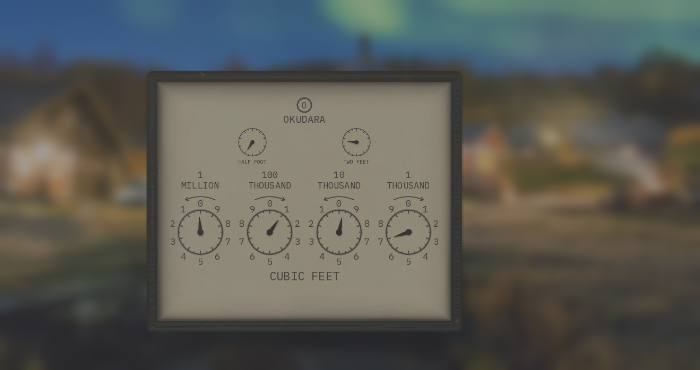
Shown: 9700 ft³
